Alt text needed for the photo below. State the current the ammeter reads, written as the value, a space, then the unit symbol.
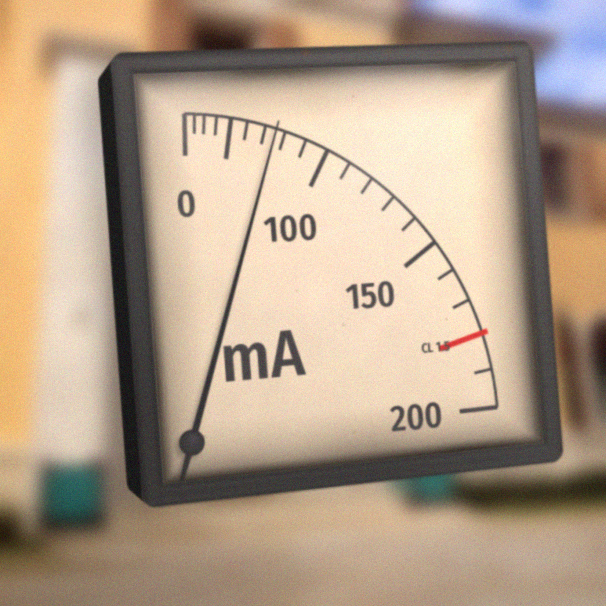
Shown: 75 mA
